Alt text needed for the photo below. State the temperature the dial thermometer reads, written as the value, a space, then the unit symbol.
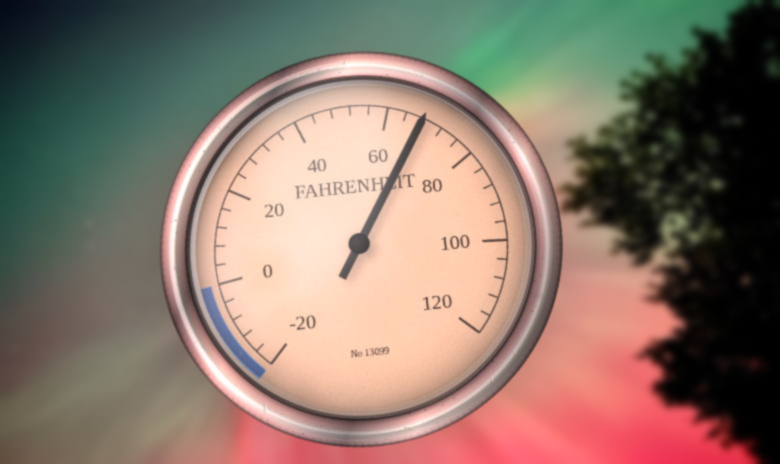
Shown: 68 °F
